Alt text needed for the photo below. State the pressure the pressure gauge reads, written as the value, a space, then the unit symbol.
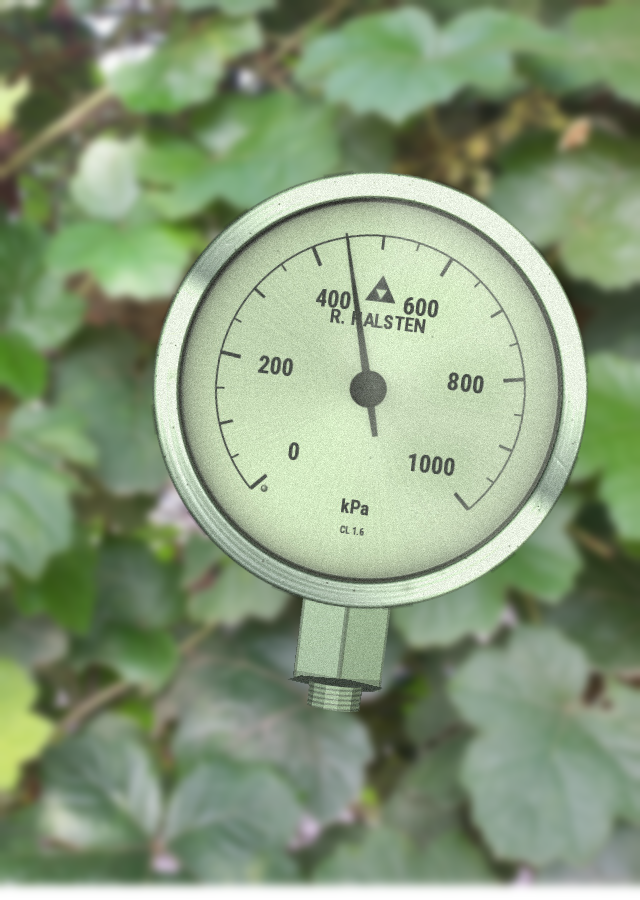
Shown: 450 kPa
